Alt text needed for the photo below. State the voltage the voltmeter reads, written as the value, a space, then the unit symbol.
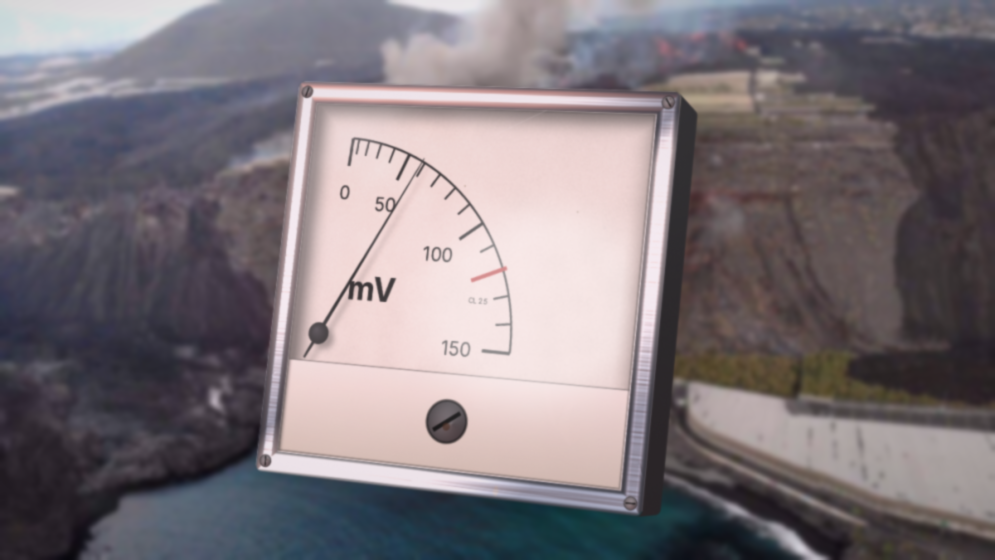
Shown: 60 mV
